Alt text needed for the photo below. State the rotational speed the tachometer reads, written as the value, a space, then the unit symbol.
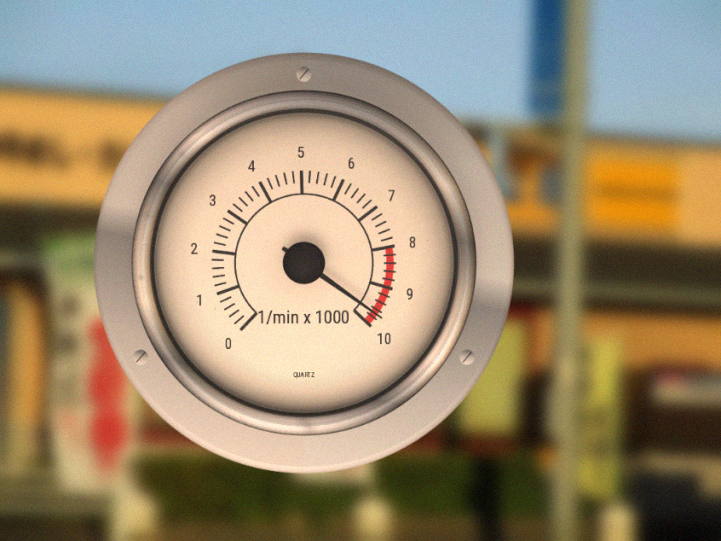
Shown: 9700 rpm
